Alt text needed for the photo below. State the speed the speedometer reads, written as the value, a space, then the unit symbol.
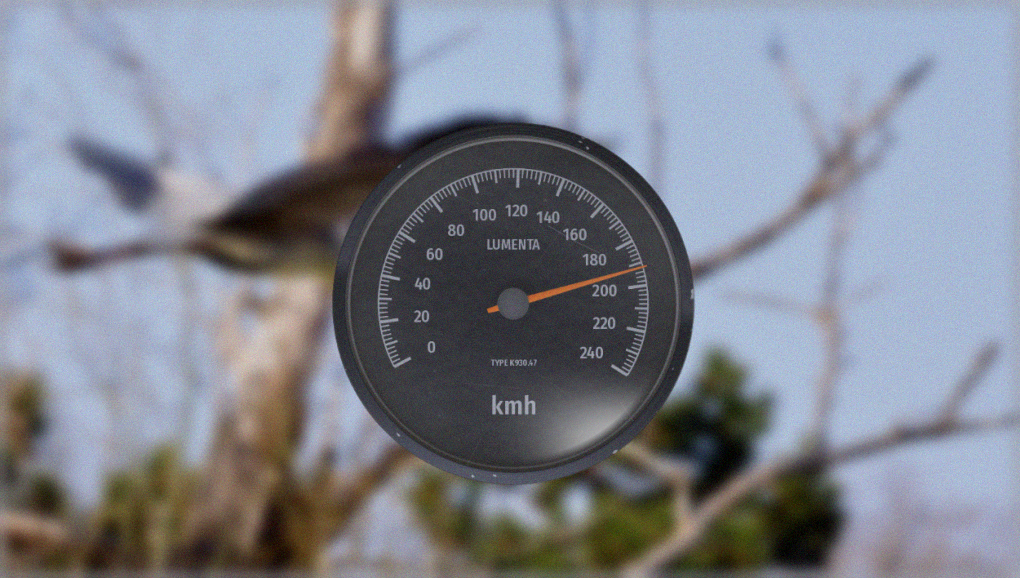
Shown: 192 km/h
